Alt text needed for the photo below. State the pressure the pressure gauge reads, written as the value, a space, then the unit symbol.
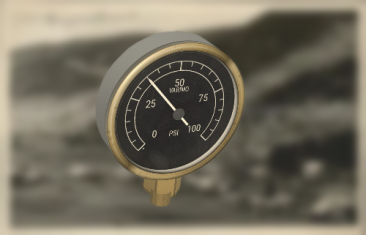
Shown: 35 psi
